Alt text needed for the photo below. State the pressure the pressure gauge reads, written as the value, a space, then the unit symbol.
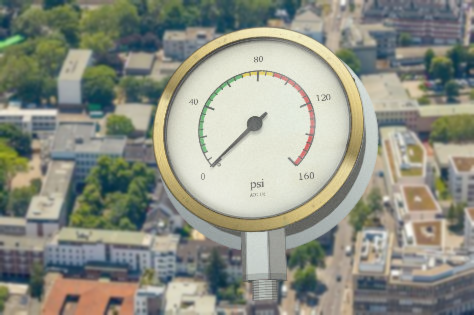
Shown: 0 psi
